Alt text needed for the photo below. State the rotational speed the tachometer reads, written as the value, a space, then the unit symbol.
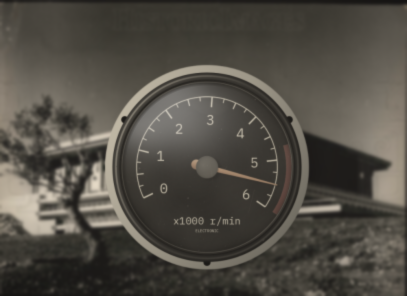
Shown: 5500 rpm
